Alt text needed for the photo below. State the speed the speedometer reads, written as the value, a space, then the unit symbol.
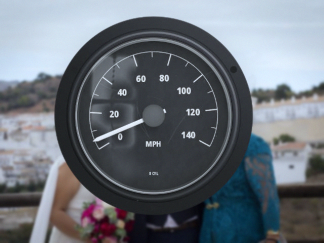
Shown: 5 mph
